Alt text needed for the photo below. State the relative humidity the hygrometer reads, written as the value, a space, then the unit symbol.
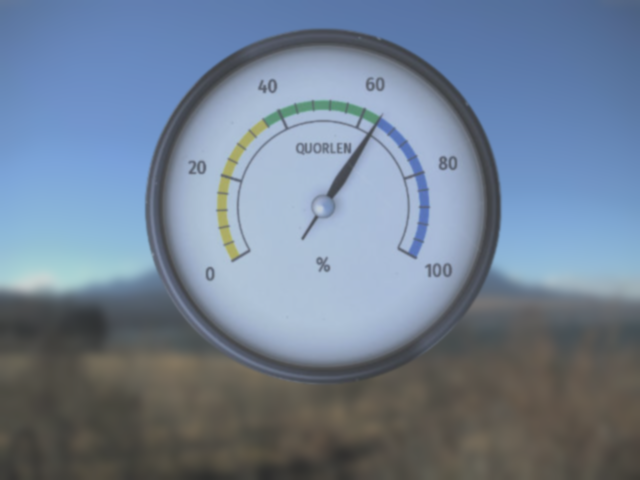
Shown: 64 %
